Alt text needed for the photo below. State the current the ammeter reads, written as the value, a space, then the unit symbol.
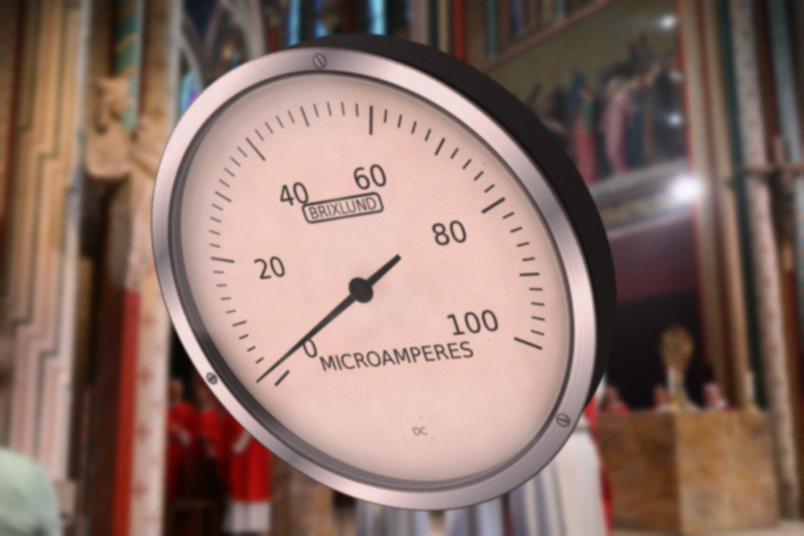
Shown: 2 µA
